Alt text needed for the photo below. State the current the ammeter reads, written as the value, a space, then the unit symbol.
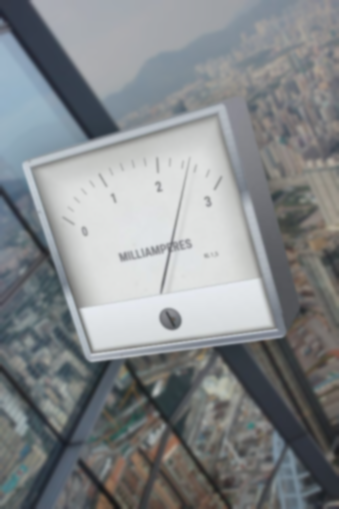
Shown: 2.5 mA
